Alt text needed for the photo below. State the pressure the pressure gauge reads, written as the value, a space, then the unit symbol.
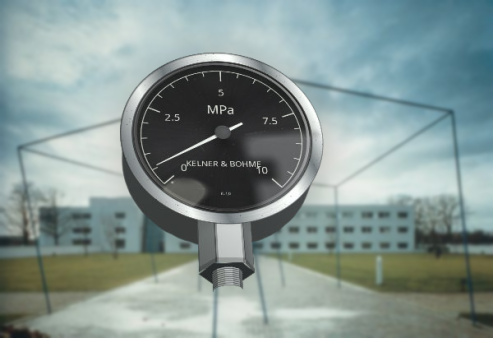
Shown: 0.5 MPa
